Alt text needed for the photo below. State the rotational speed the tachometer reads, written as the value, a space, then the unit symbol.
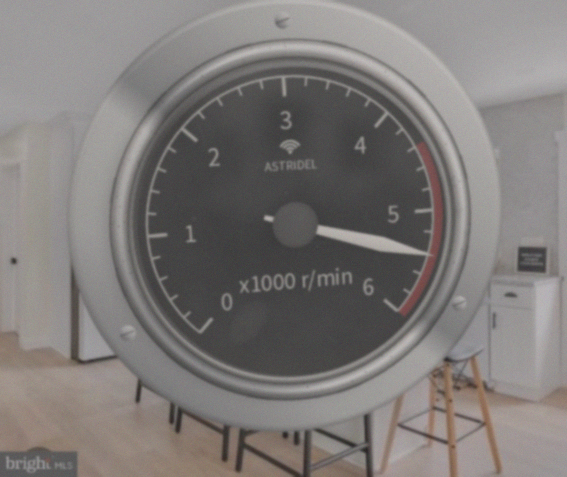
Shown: 5400 rpm
